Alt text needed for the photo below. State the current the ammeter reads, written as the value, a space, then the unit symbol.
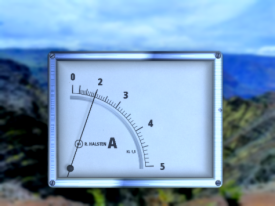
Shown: 2 A
